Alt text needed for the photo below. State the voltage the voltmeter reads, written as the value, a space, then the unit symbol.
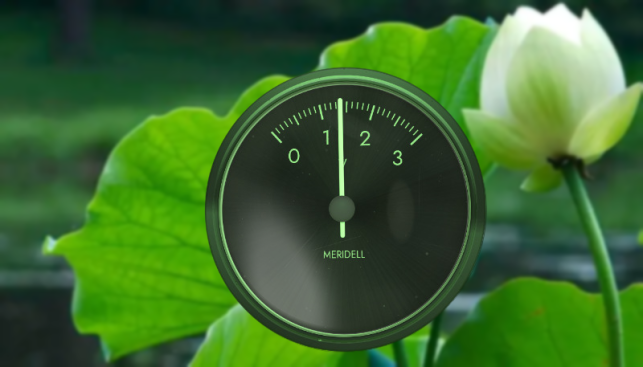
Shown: 1.4 V
